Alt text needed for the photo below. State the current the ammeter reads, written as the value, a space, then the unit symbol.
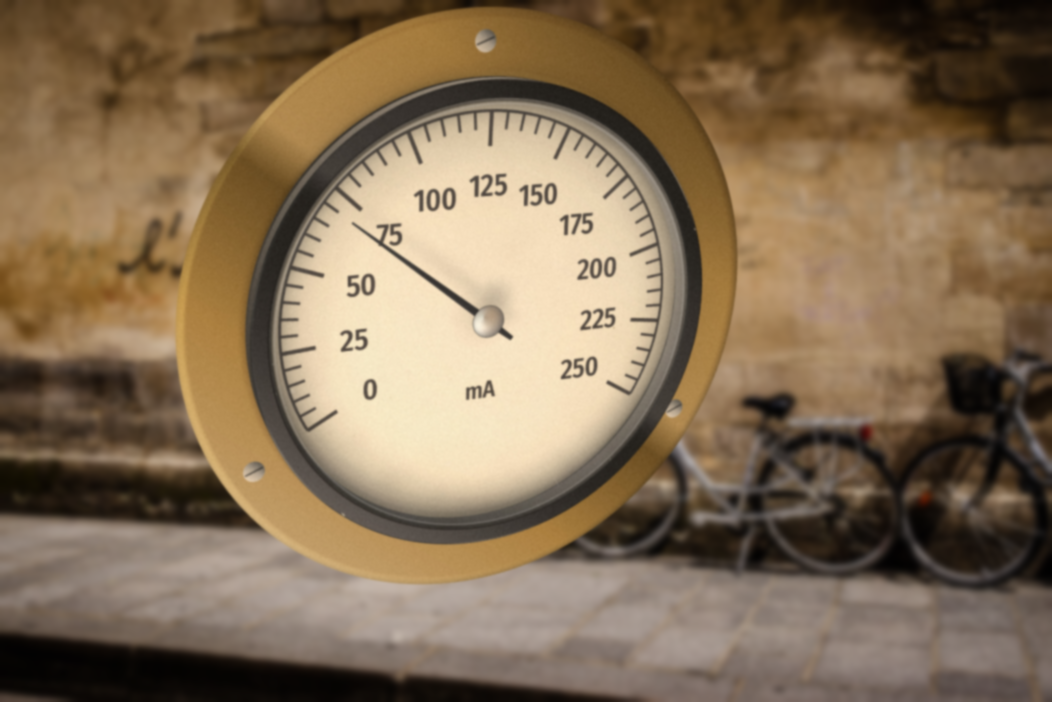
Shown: 70 mA
